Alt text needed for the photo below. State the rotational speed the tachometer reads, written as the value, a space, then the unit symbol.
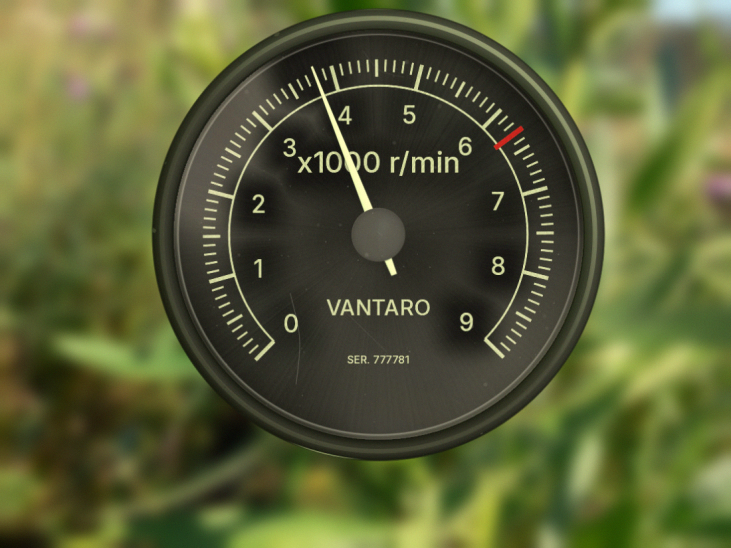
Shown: 3800 rpm
